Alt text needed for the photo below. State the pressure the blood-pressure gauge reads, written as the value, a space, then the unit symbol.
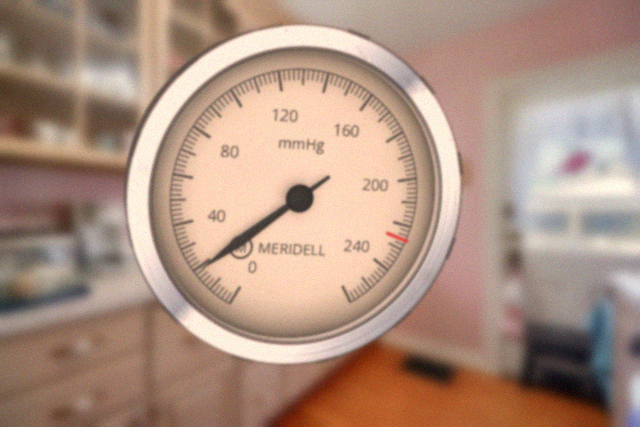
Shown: 20 mmHg
